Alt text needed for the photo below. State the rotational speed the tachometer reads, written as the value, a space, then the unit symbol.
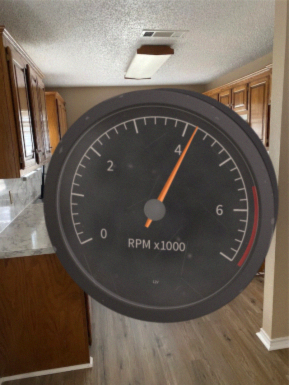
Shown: 4200 rpm
